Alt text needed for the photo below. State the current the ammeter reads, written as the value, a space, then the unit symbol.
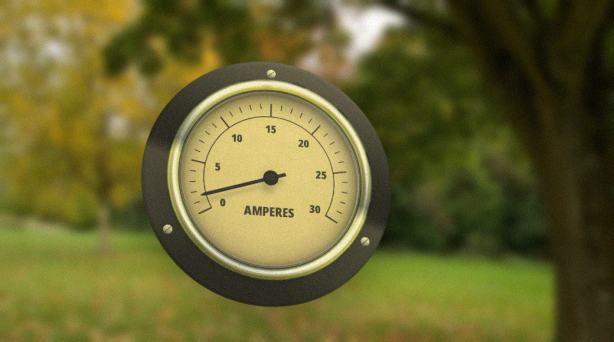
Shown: 1.5 A
